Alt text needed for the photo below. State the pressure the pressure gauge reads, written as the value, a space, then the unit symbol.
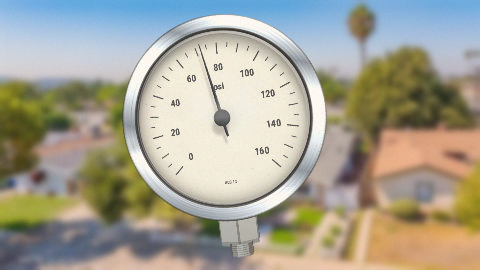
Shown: 72.5 psi
